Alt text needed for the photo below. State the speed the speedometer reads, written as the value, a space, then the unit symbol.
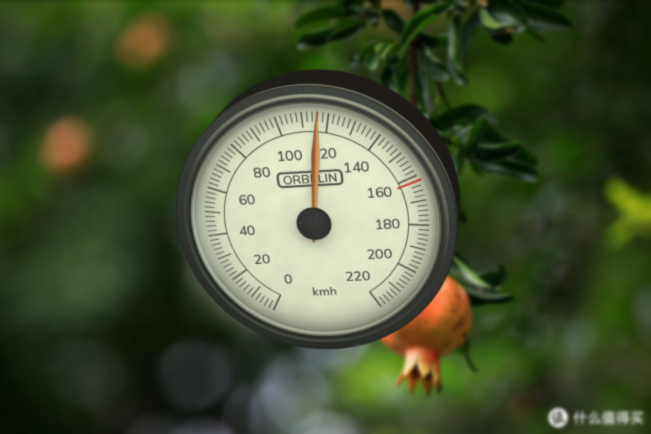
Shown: 116 km/h
